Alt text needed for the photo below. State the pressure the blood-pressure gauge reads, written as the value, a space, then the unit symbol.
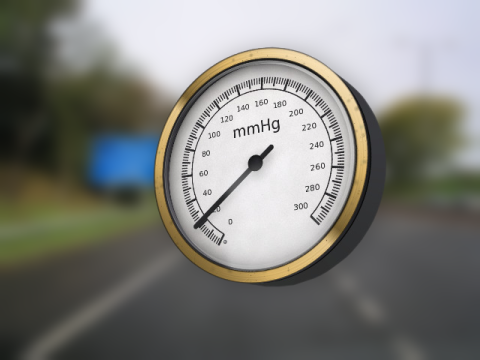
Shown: 20 mmHg
